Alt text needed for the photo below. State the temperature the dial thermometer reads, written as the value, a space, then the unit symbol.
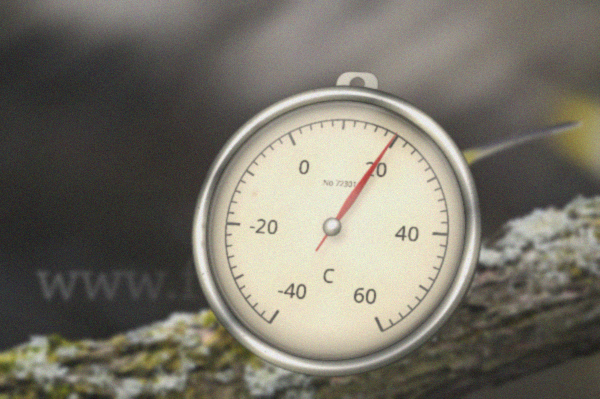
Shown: 20 °C
